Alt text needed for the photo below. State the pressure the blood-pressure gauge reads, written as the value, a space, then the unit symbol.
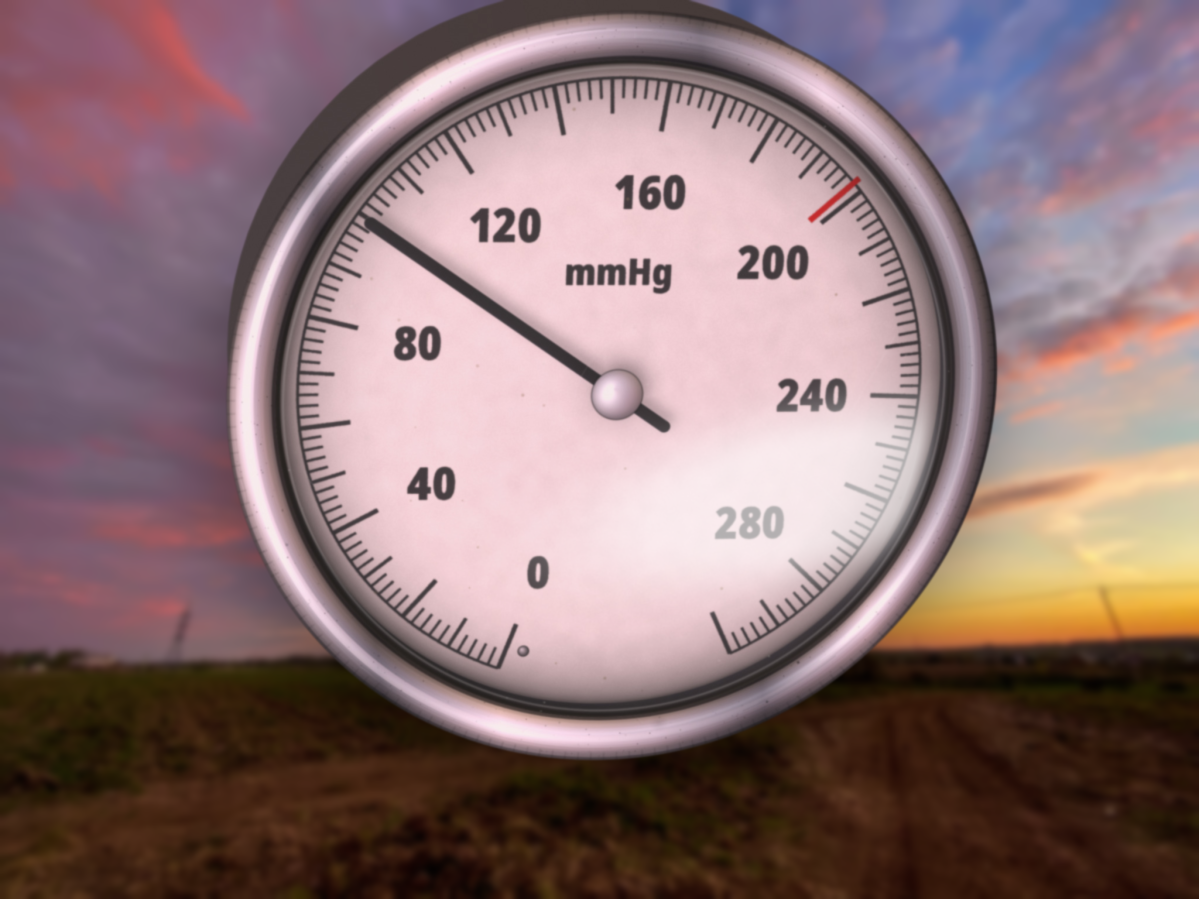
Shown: 100 mmHg
